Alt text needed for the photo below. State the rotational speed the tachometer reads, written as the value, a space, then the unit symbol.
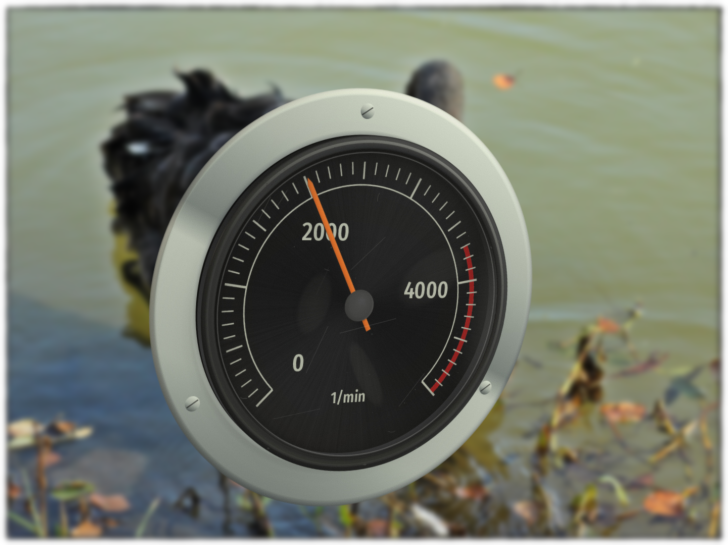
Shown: 2000 rpm
